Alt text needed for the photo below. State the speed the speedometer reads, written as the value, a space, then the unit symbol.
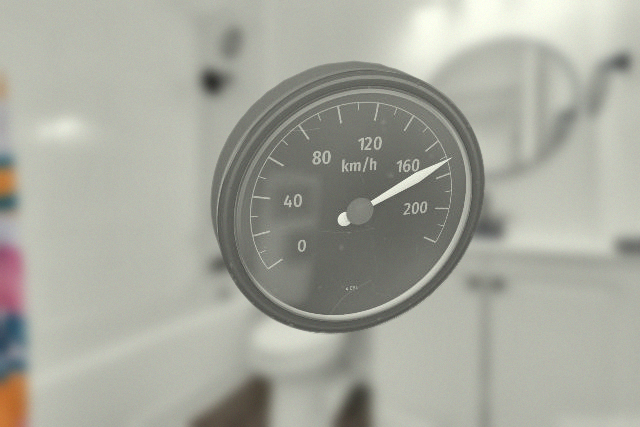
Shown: 170 km/h
